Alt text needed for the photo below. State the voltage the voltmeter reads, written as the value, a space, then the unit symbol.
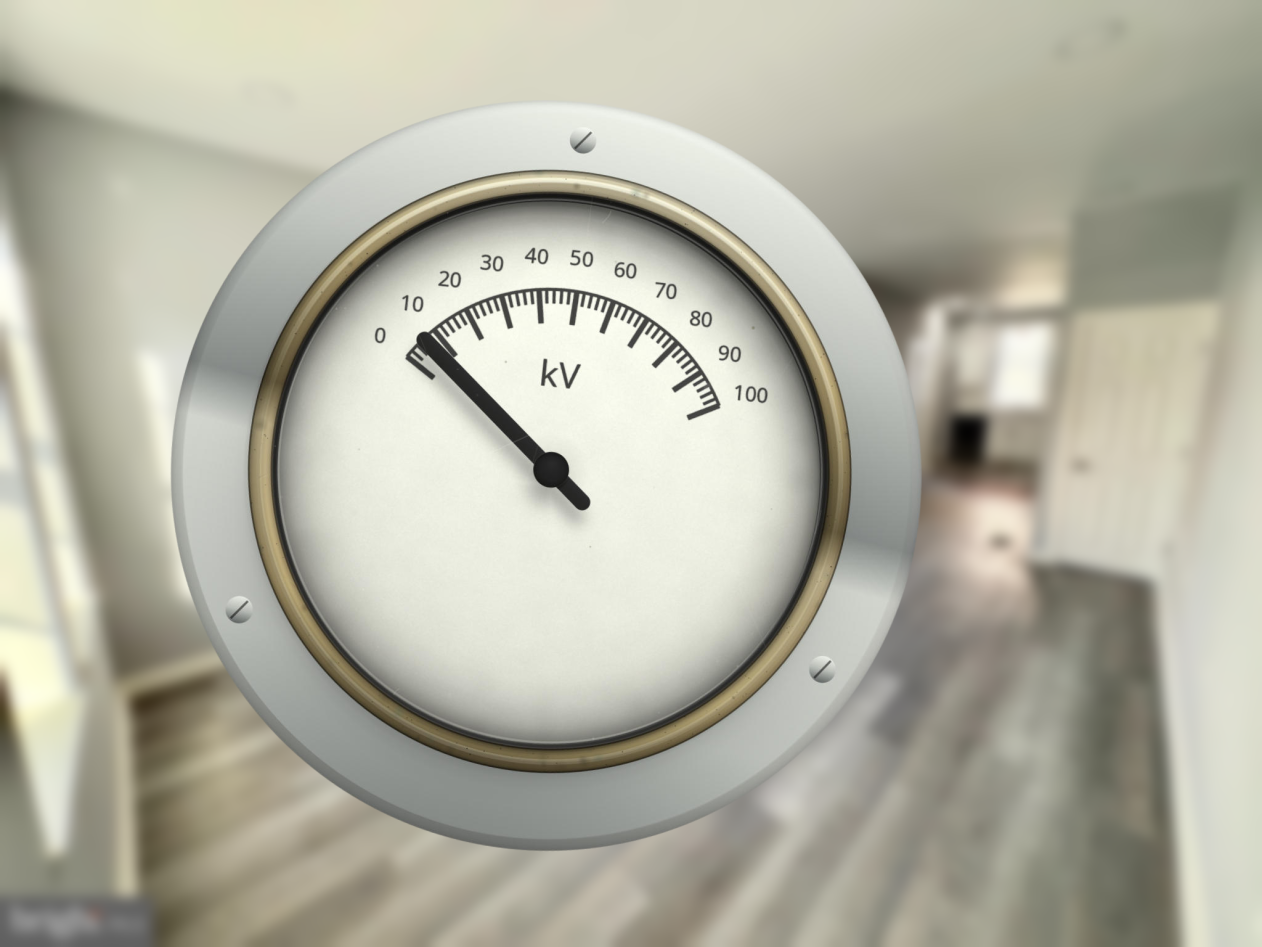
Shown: 6 kV
